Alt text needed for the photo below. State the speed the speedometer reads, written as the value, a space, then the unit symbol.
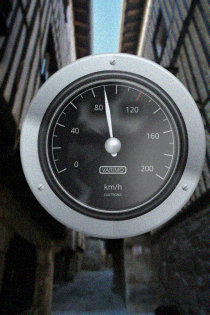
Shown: 90 km/h
